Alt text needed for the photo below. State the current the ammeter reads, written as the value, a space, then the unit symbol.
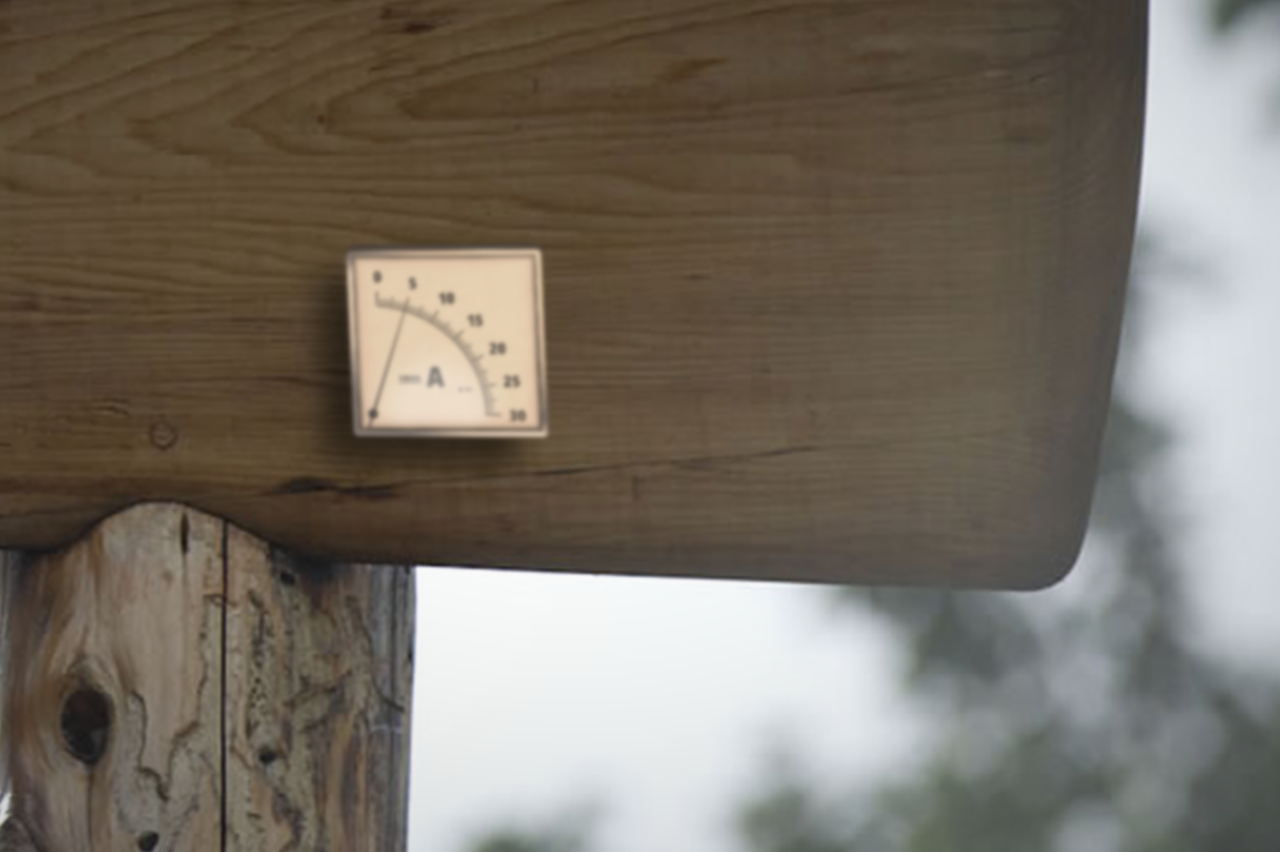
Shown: 5 A
